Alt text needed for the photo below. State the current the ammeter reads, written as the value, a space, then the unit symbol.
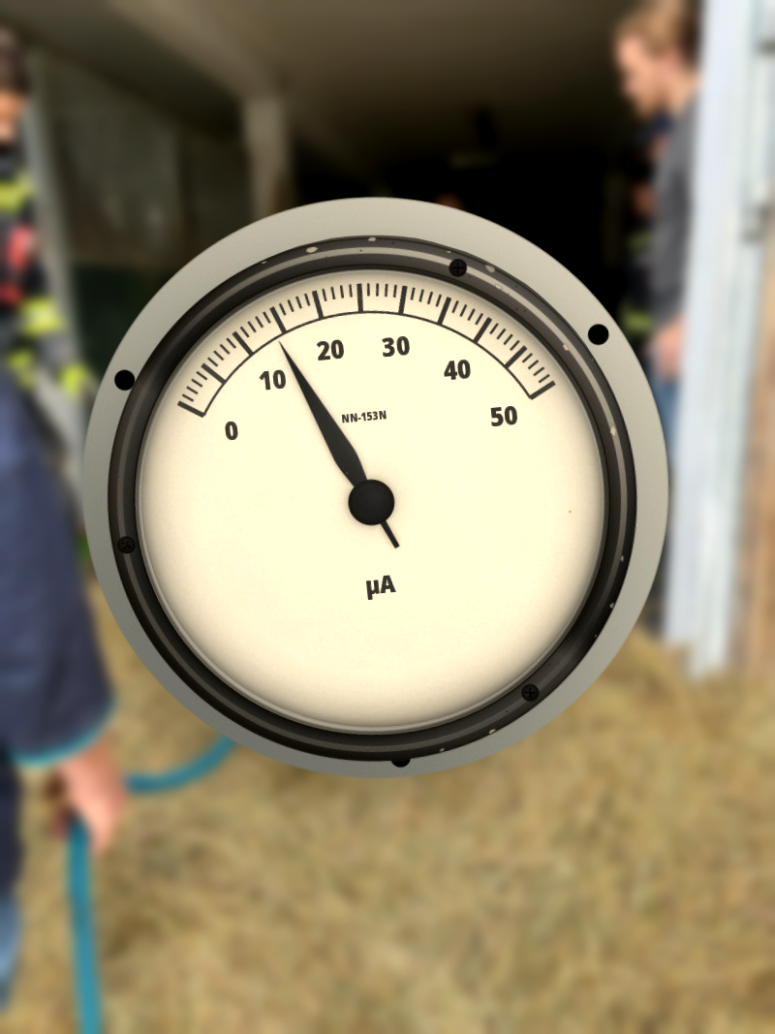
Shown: 14 µA
